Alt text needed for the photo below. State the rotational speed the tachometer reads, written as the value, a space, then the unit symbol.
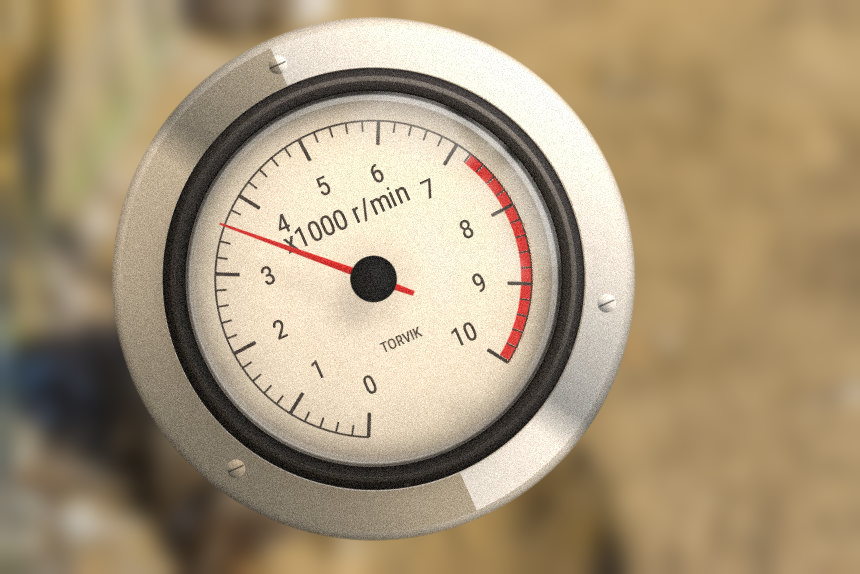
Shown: 3600 rpm
